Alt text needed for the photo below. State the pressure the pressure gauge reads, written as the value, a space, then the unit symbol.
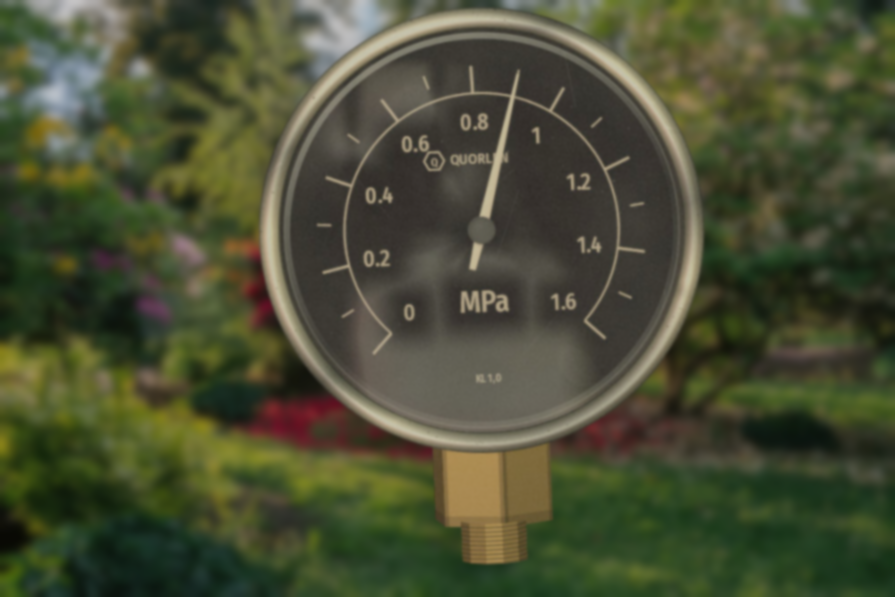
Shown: 0.9 MPa
